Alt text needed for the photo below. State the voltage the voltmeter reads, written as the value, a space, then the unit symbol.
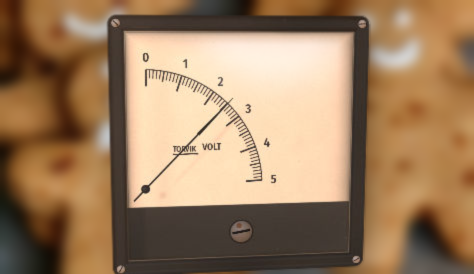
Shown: 2.5 V
